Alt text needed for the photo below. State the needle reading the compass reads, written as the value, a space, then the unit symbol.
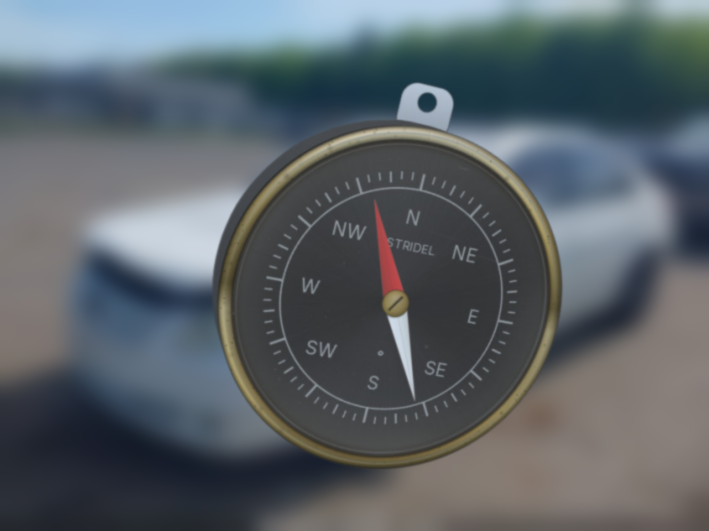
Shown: 335 °
